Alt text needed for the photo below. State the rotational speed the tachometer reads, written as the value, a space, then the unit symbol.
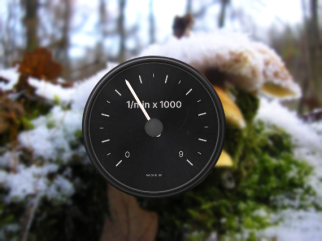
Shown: 3500 rpm
